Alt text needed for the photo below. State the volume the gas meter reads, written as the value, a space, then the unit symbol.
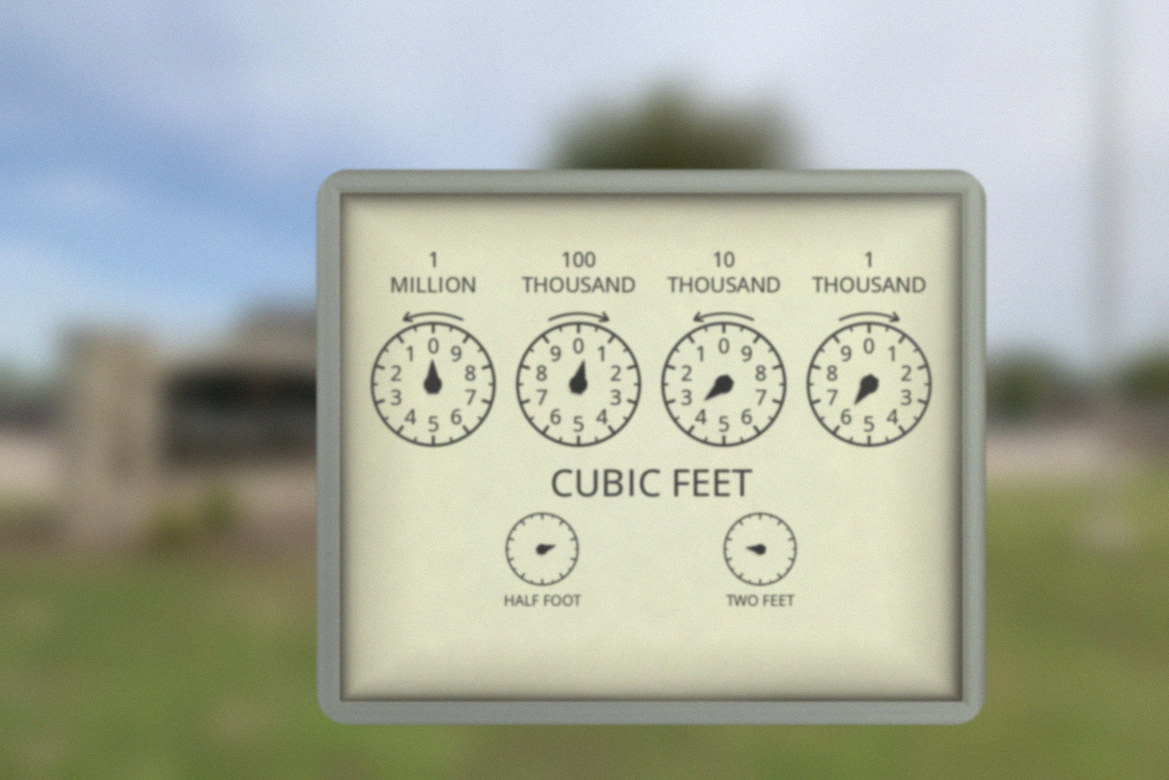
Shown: 3600 ft³
